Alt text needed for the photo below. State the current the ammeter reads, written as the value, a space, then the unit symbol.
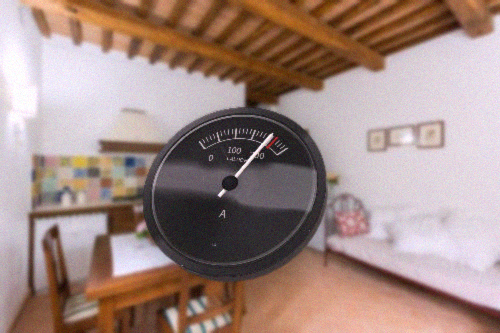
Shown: 200 A
